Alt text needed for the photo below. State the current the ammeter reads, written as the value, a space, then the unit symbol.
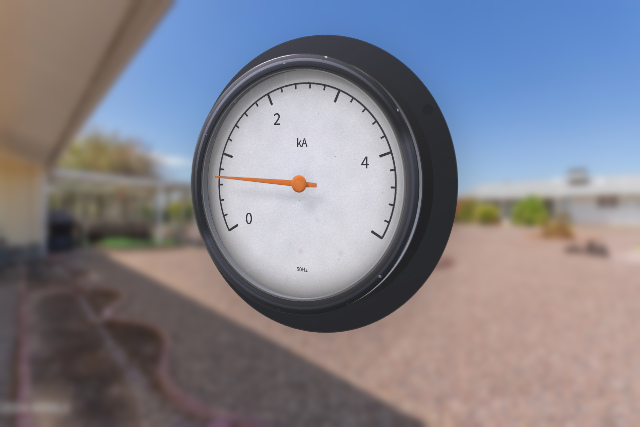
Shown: 0.7 kA
